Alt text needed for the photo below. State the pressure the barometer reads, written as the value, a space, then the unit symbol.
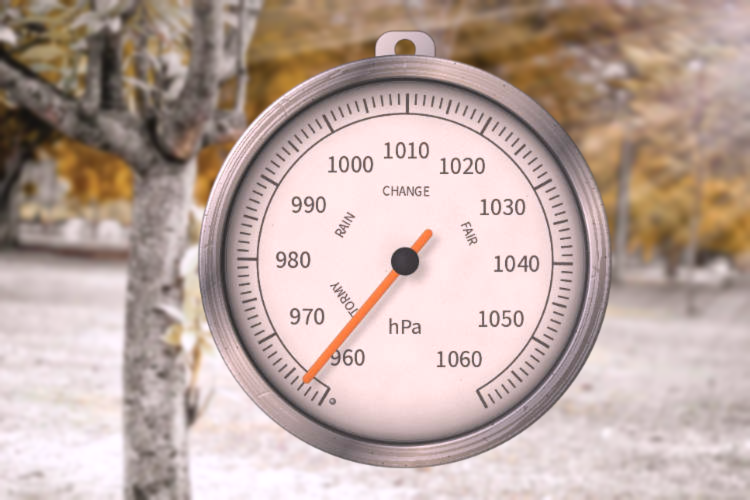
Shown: 963 hPa
